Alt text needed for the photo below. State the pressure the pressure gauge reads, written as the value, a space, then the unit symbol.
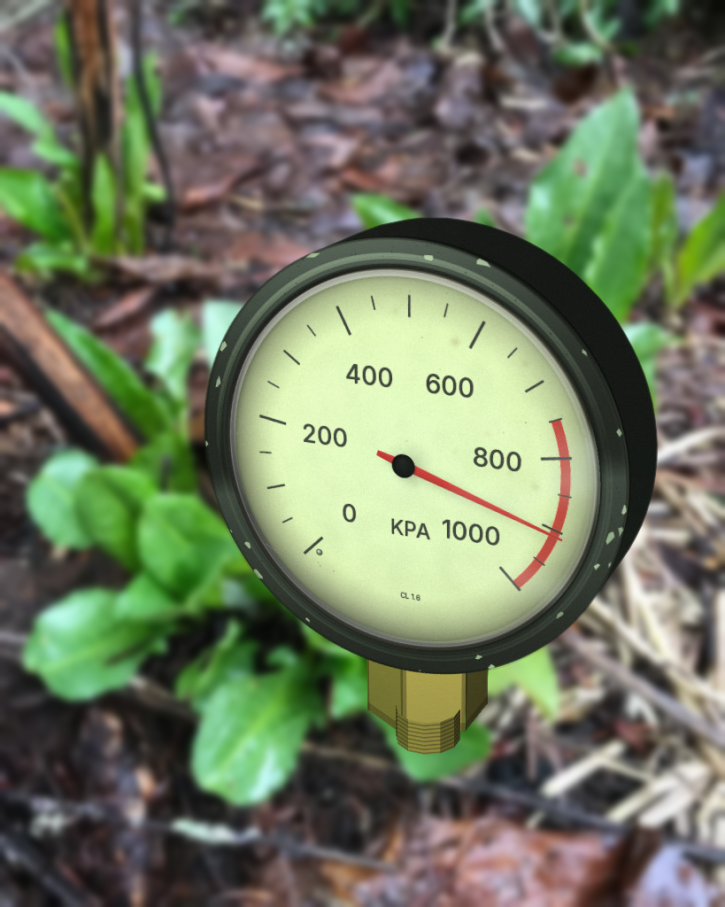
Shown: 900 kPa
